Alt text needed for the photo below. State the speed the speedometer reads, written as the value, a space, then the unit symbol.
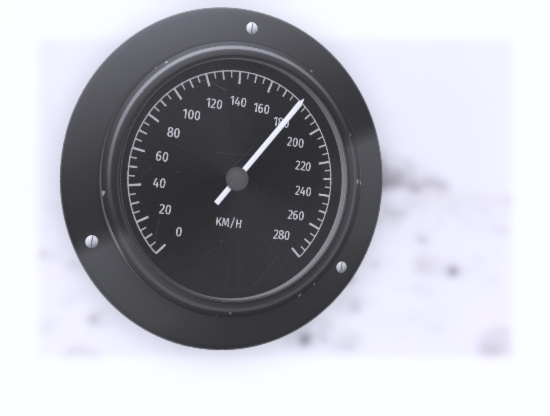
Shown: 180 km/h
